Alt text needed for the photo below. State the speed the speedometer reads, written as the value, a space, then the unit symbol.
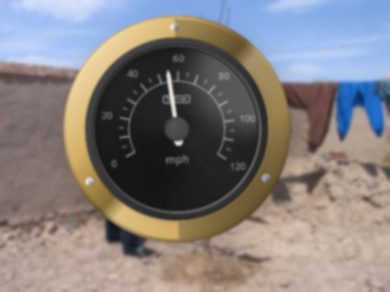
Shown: 55 mph
